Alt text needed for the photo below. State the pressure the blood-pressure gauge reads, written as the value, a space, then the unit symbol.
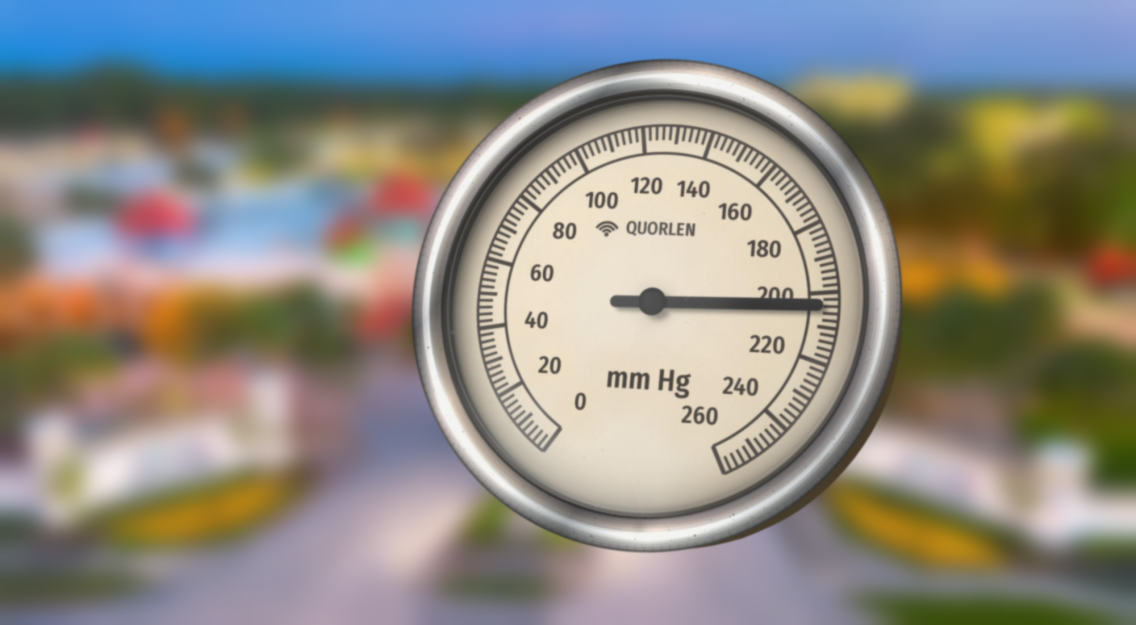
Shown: 204 mmHg
